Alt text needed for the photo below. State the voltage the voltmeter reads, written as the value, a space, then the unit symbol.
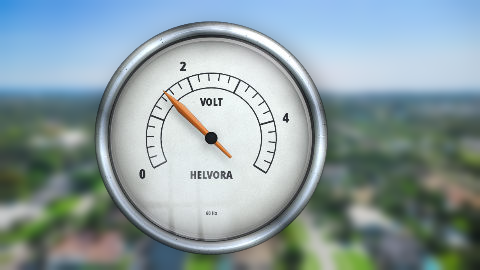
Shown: 1.5 V
